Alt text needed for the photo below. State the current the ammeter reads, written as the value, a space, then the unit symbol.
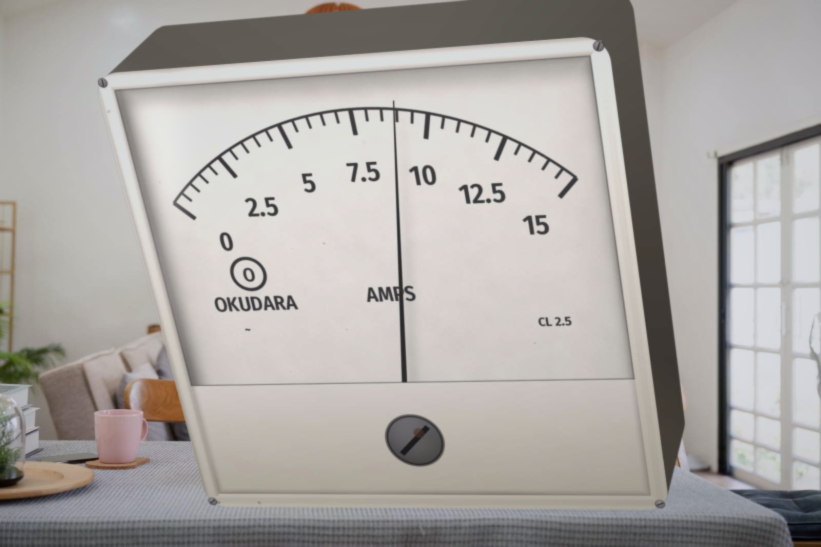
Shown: 9 A
